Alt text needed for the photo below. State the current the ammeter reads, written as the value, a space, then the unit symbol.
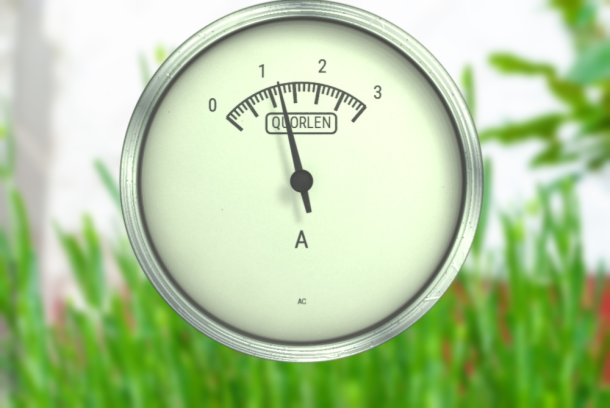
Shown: 1.2 A
